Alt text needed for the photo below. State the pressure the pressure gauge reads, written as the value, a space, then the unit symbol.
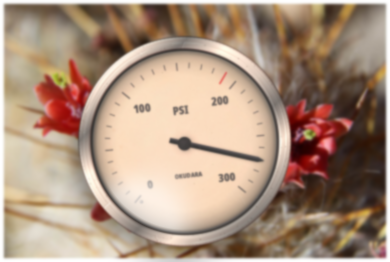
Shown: 270 psi
